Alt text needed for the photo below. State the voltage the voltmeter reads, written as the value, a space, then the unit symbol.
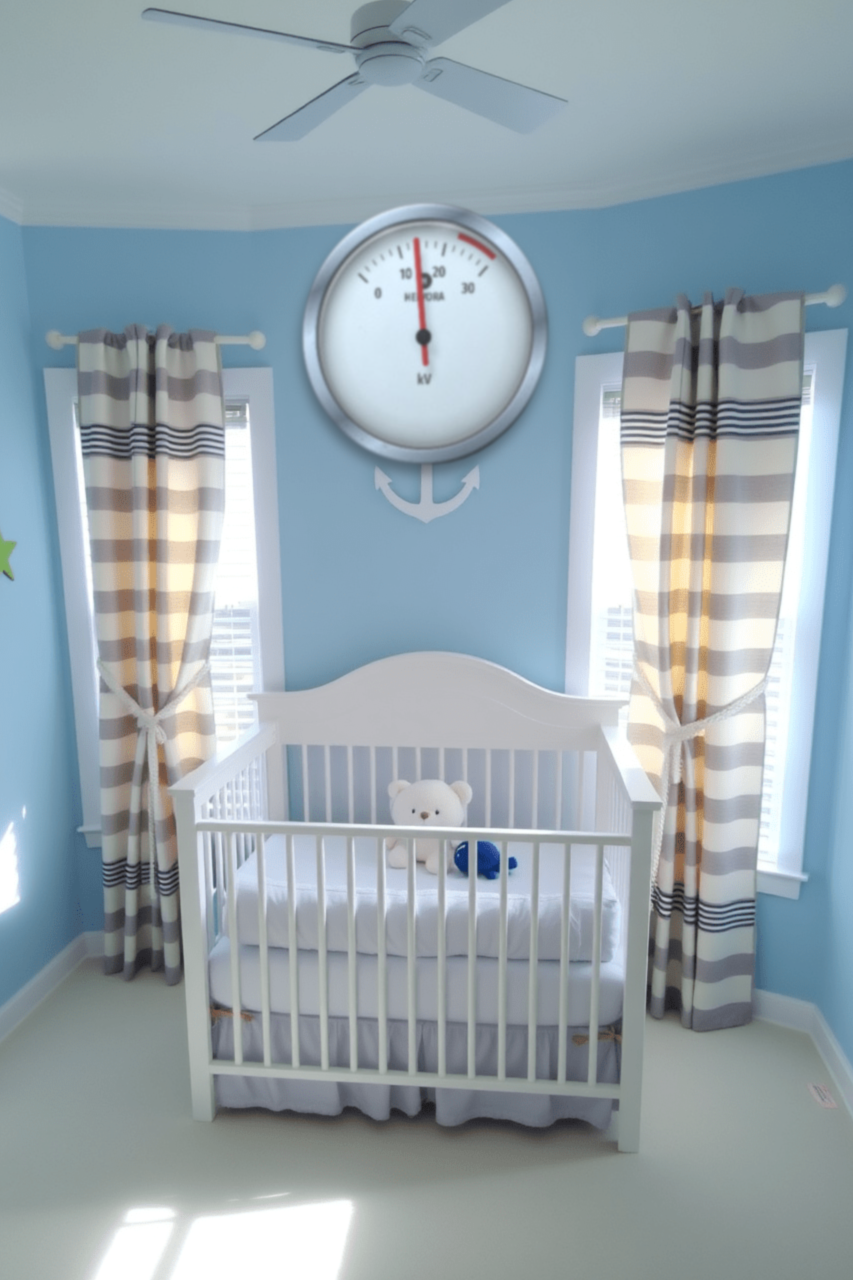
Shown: 14 kV
